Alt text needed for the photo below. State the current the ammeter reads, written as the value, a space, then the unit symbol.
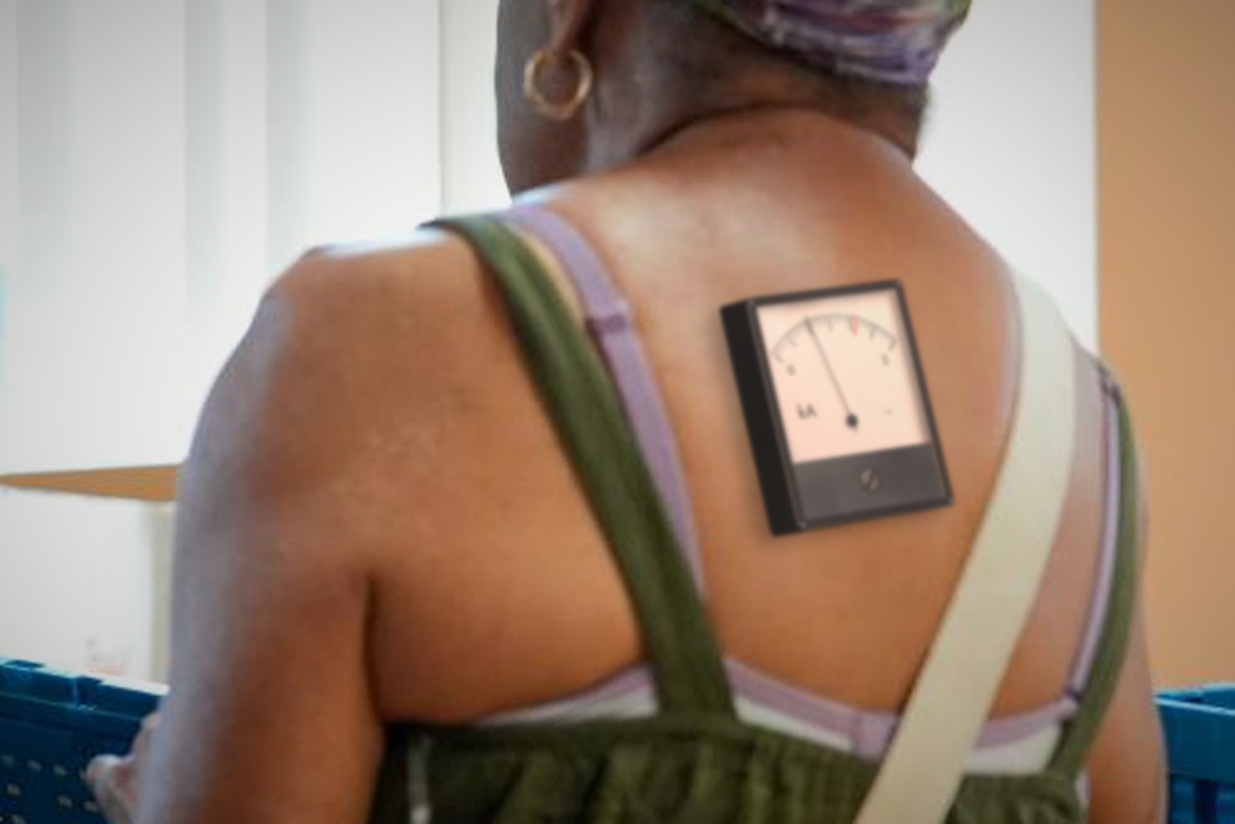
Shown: 1 kA
